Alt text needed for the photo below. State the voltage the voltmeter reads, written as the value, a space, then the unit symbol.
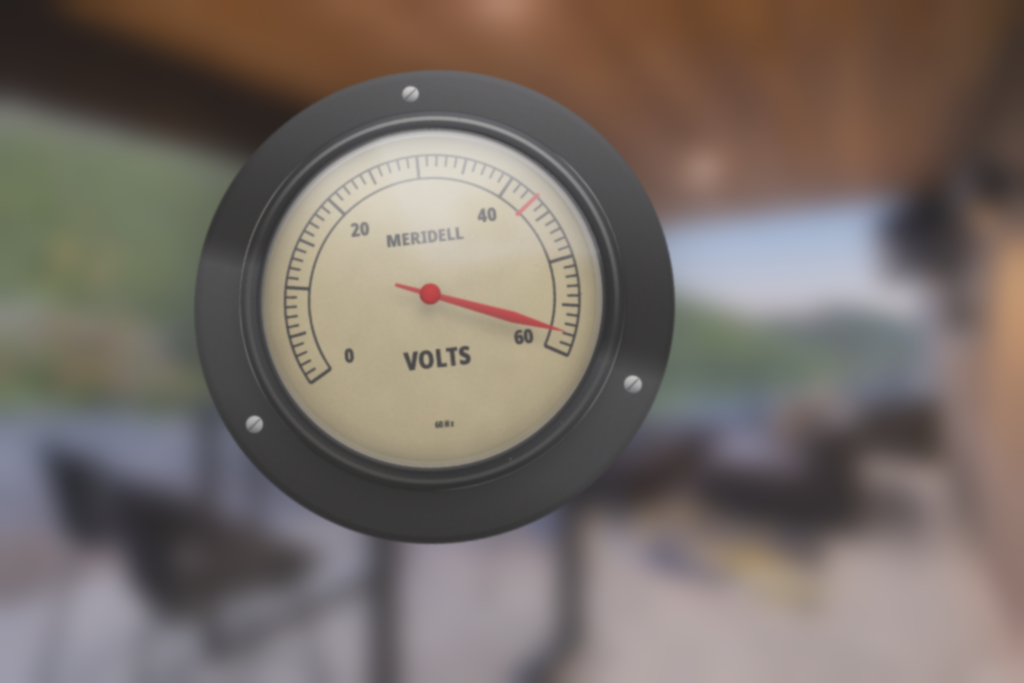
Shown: 58 V
